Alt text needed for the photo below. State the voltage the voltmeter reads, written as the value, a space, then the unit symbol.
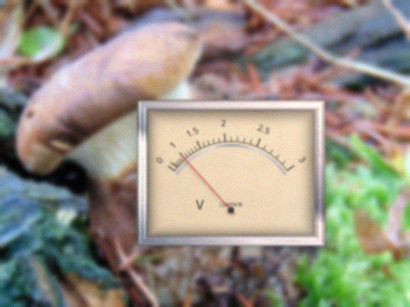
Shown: 1 V
